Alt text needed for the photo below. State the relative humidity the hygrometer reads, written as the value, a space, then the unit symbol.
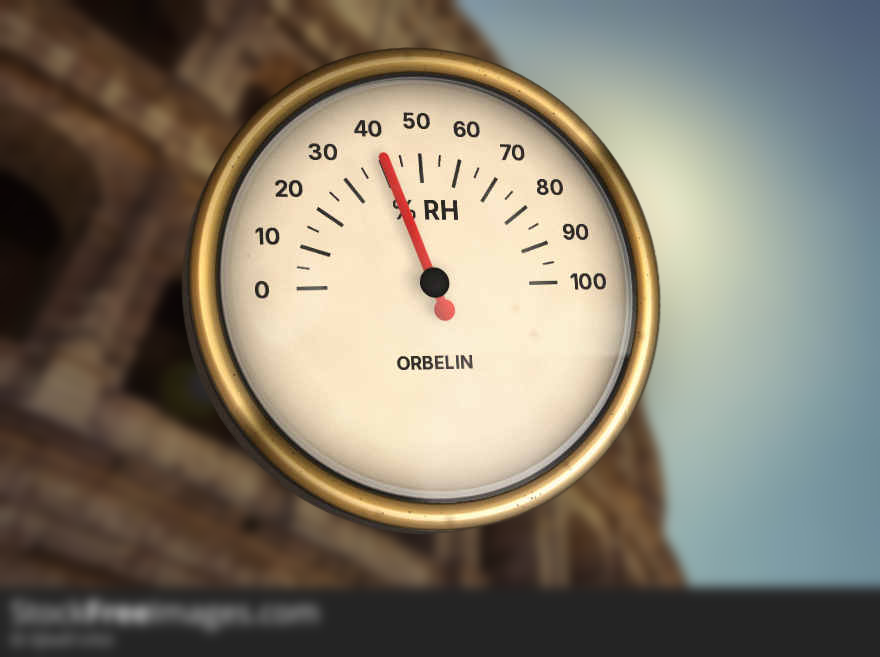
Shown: 40 %
